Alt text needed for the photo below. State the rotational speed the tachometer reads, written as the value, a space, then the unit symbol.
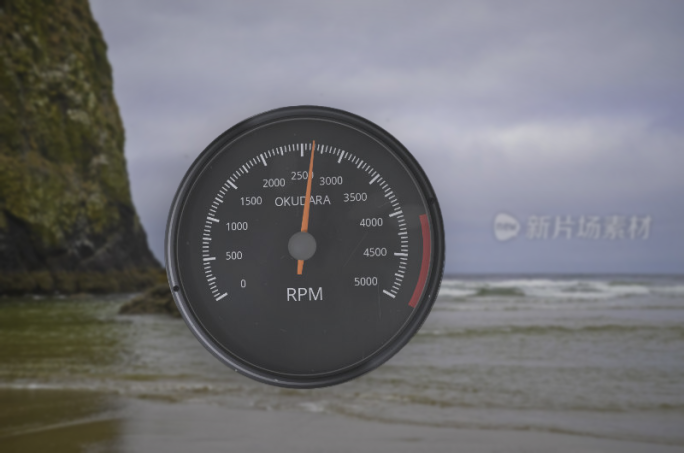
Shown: 2650 rpm
